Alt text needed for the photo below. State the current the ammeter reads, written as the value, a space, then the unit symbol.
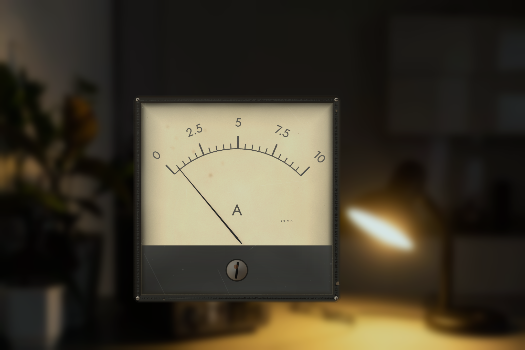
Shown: 0.5 A
